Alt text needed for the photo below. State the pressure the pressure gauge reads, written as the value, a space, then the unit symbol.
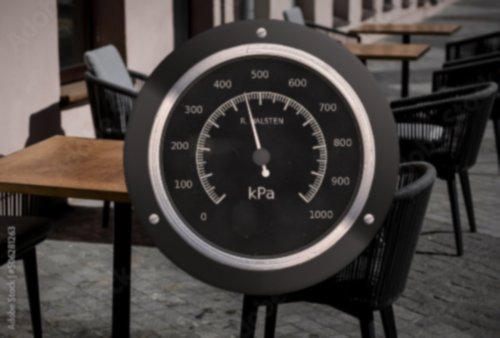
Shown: 450 kPa
